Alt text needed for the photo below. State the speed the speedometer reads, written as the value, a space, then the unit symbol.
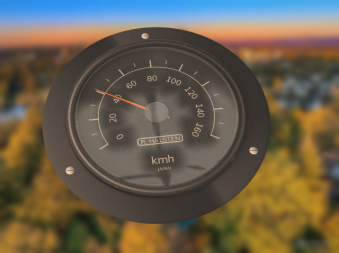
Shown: 40 km/h
